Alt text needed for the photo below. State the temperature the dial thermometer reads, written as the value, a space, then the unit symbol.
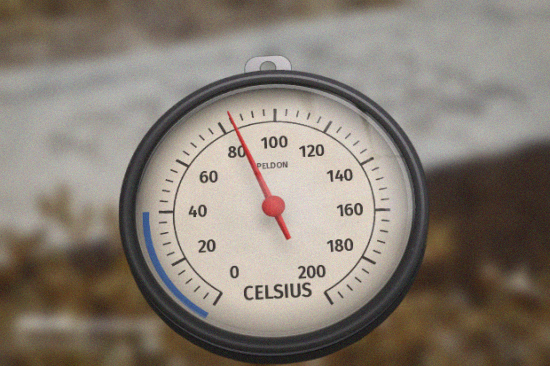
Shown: 84 °C
